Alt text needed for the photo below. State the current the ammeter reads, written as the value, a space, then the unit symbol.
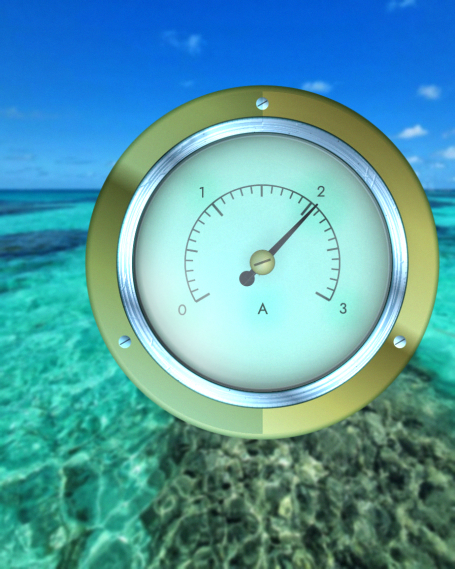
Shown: 2.05 A
